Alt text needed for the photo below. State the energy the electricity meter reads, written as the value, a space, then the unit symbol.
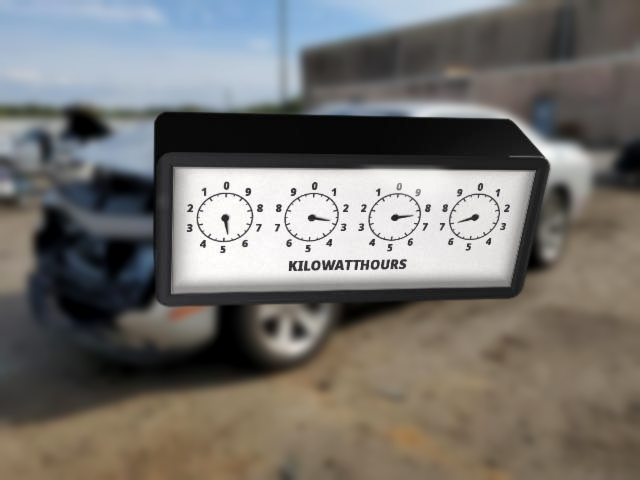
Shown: 5277 kWh
